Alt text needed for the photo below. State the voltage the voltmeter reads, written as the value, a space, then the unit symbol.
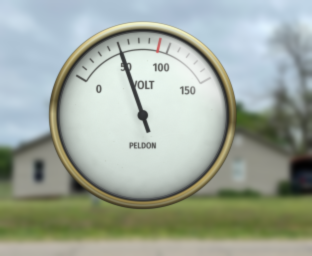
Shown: 50 V
